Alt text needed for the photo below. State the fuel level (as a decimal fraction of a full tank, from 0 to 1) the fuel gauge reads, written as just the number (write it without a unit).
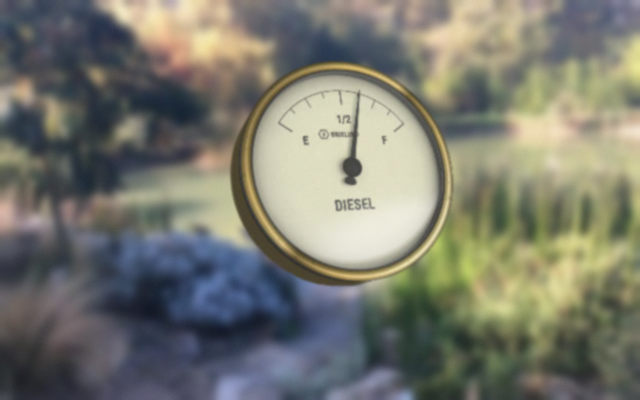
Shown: 0.625
